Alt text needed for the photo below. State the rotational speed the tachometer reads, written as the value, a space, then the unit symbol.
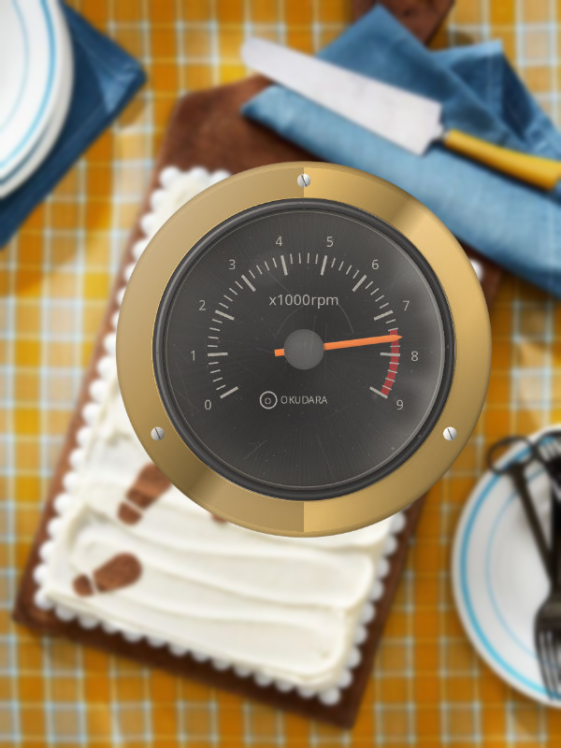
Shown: 7600 rpm
